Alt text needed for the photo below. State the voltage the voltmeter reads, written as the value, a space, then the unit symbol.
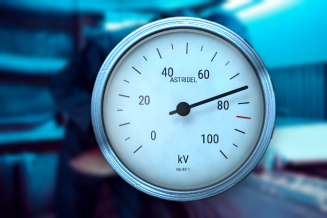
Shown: 75 kV
